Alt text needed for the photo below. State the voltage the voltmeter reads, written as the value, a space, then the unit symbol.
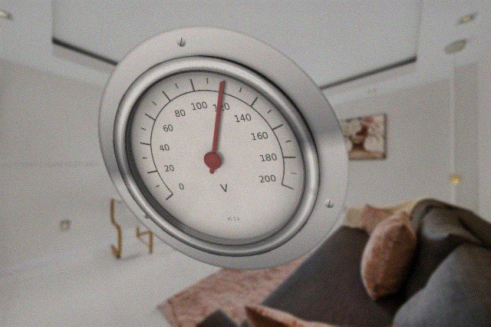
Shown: 120 V
